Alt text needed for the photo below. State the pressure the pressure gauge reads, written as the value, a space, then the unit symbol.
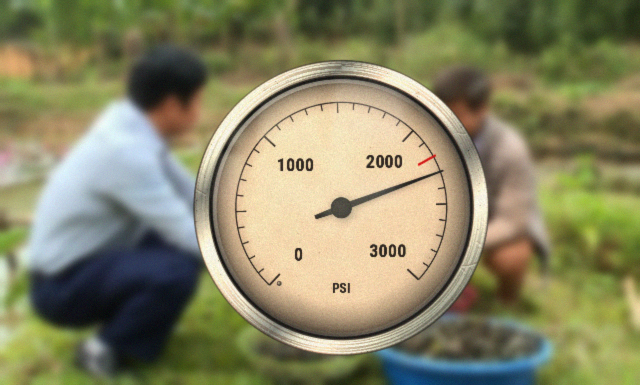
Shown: 2300 psi
